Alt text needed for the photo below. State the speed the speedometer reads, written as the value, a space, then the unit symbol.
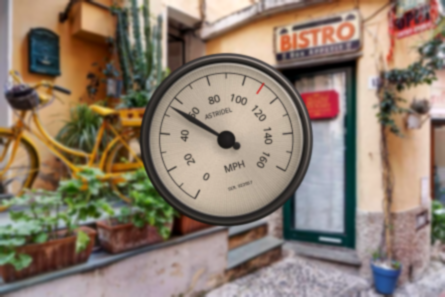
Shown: 55 mph
